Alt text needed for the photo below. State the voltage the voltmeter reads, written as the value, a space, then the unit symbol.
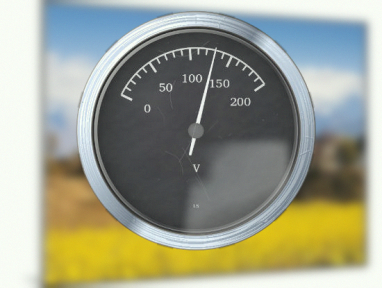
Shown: 130 V
